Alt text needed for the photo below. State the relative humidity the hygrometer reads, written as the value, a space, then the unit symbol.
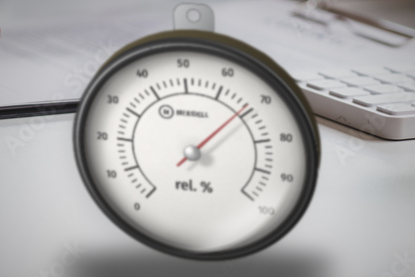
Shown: 68 %
